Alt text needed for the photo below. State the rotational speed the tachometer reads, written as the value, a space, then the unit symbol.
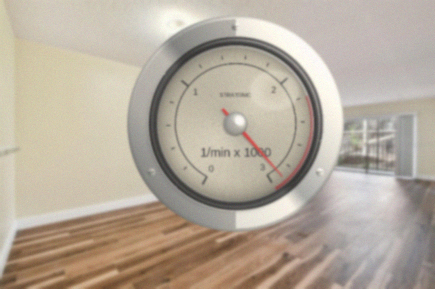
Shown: 2900 rpm
